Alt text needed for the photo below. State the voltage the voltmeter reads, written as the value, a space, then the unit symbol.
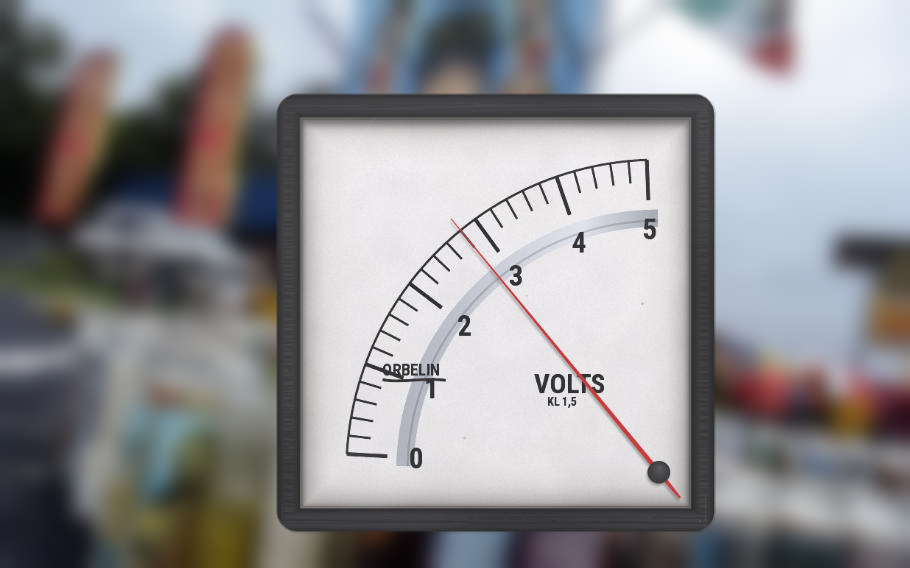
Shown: 2.8 V
